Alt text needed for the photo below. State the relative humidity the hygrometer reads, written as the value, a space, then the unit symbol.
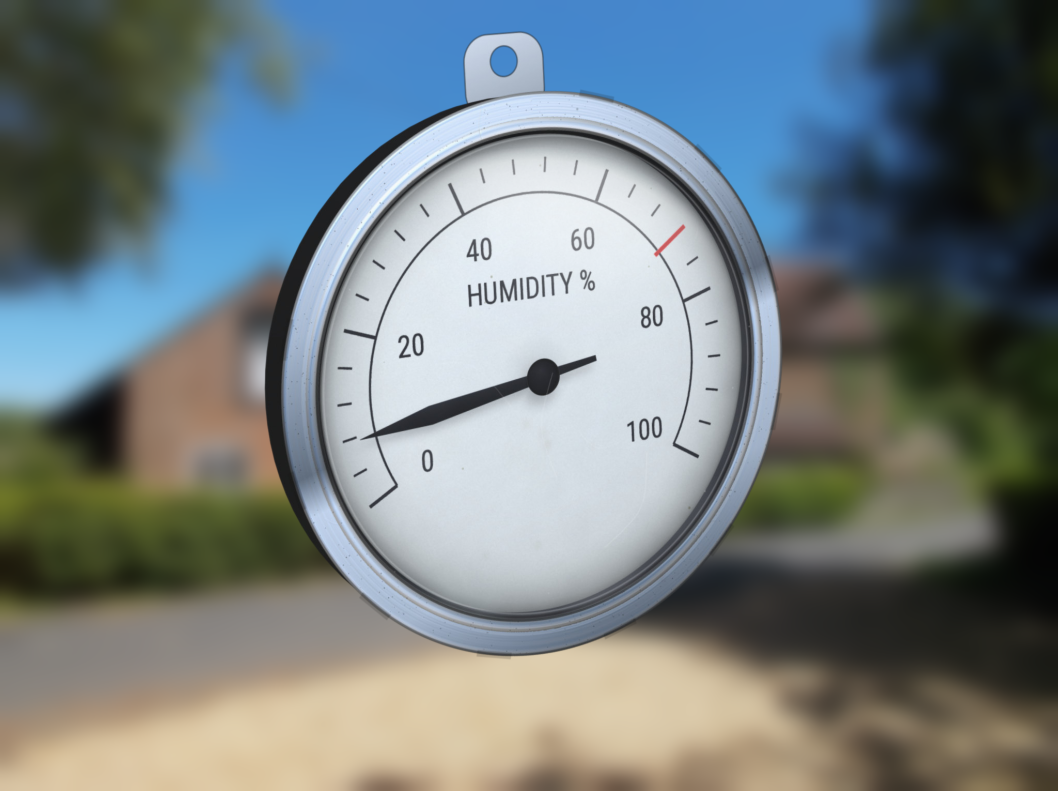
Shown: 8 %
